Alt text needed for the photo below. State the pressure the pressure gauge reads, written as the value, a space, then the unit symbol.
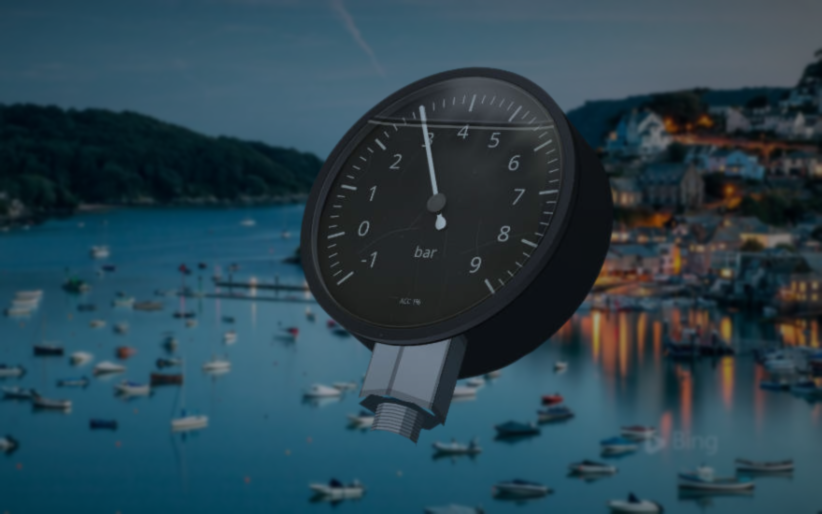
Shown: 3 bar
